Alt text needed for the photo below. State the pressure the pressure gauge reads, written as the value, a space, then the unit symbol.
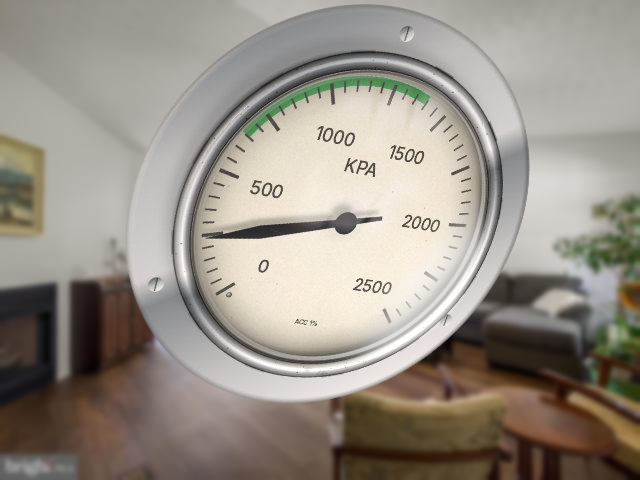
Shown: 250 kPa
